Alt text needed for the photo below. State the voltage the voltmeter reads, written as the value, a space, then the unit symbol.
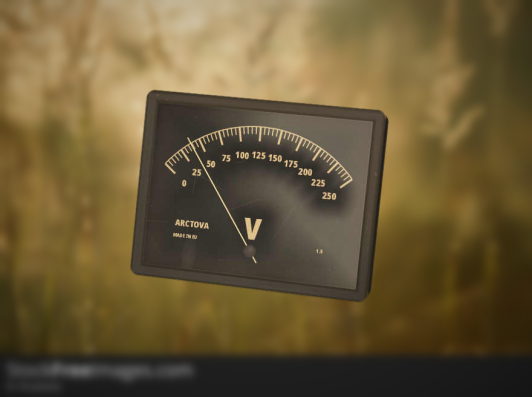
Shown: 40 V
